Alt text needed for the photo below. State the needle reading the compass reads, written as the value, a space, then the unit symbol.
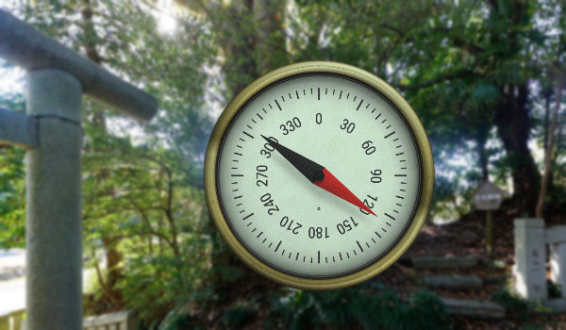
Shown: 125 °
